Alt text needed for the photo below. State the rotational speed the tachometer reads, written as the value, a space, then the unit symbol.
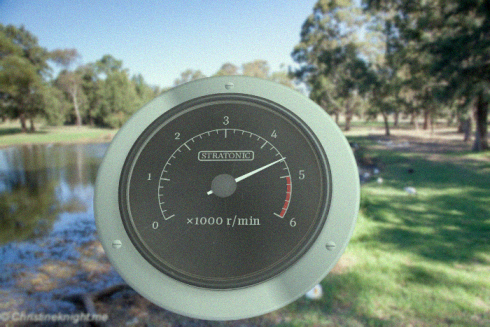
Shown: 4600 rpm
